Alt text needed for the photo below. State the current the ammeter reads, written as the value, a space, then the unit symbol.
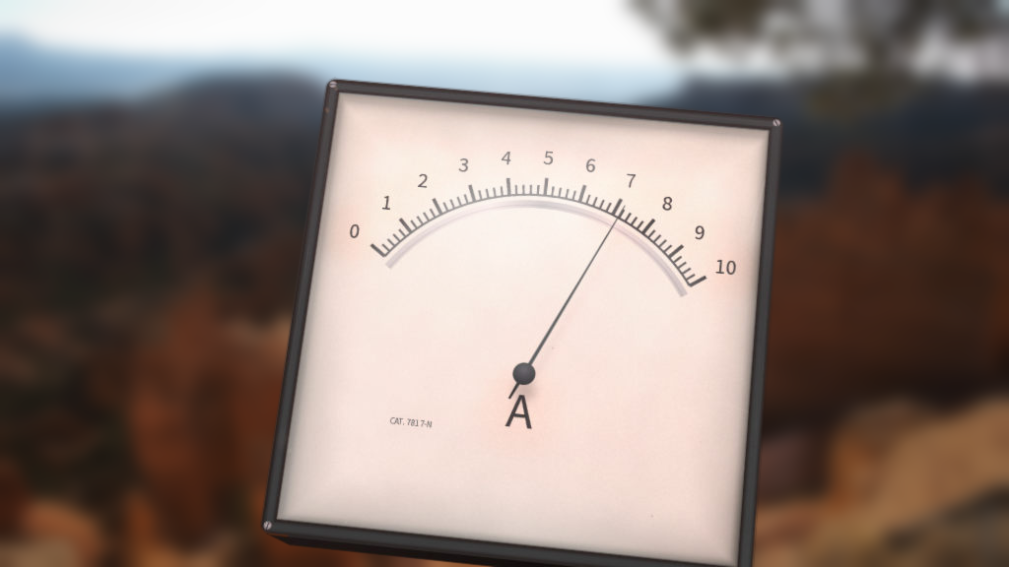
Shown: 7.2 A
